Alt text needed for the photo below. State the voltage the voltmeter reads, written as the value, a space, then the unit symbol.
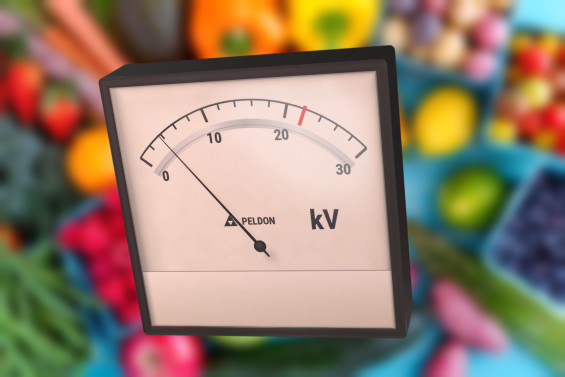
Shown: 4 kV
